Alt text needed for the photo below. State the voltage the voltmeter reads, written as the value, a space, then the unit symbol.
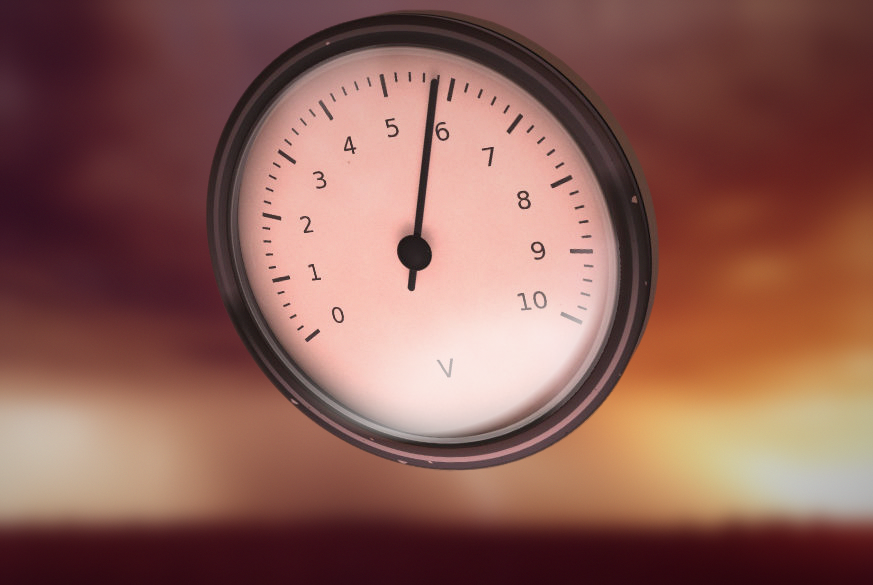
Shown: 5.8 V
